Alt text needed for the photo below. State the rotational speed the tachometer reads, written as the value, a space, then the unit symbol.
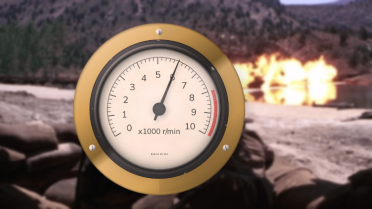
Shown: 6000 rpm
